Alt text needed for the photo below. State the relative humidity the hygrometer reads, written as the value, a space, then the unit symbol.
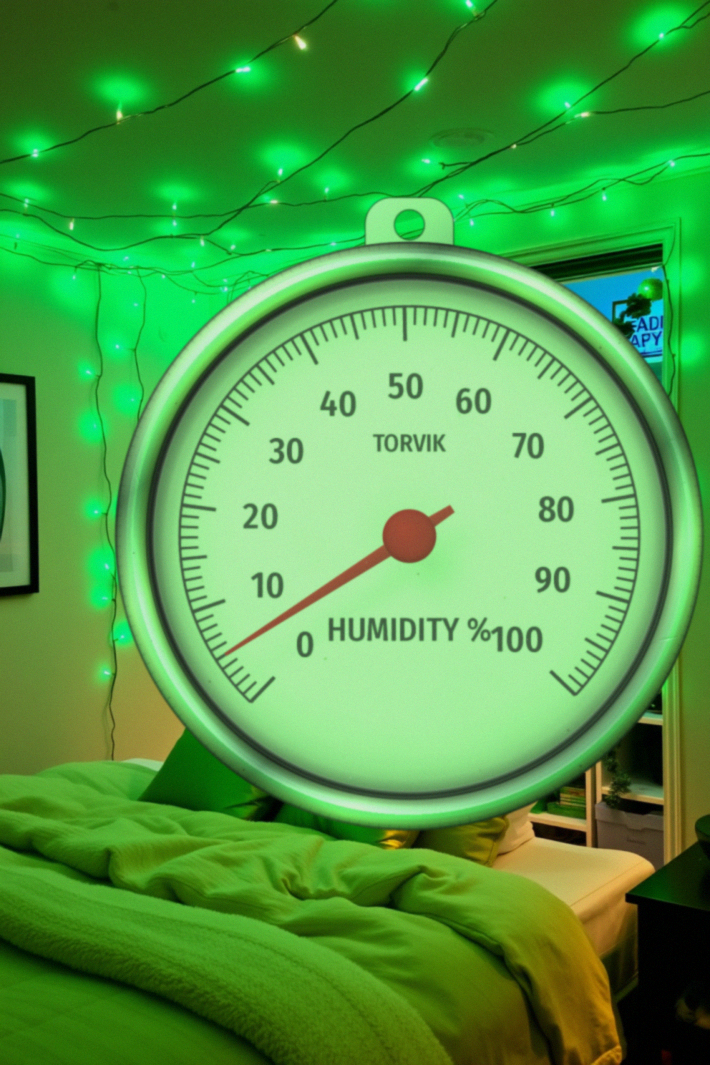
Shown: 5 %
